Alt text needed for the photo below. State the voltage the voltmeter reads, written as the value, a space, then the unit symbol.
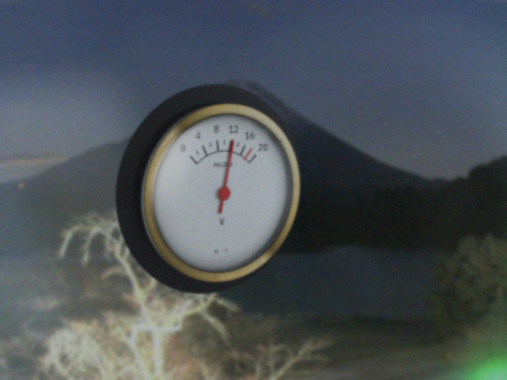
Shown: 12 V
